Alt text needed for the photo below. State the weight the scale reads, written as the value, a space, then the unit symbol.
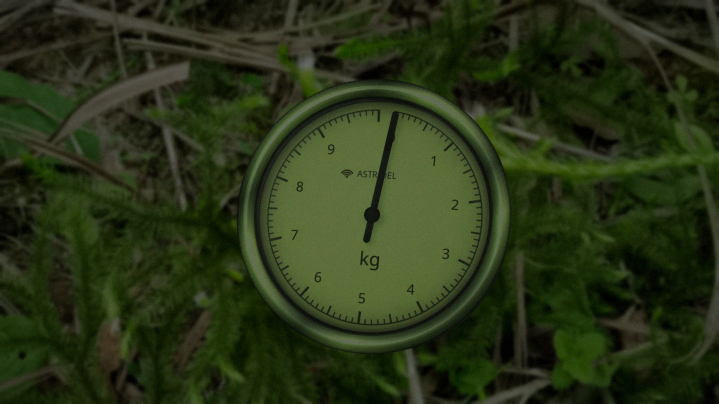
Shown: 0 kg
